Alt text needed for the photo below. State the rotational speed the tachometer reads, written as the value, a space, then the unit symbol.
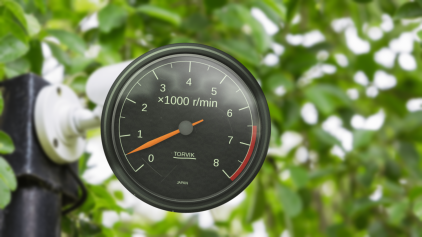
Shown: 500 rpm
